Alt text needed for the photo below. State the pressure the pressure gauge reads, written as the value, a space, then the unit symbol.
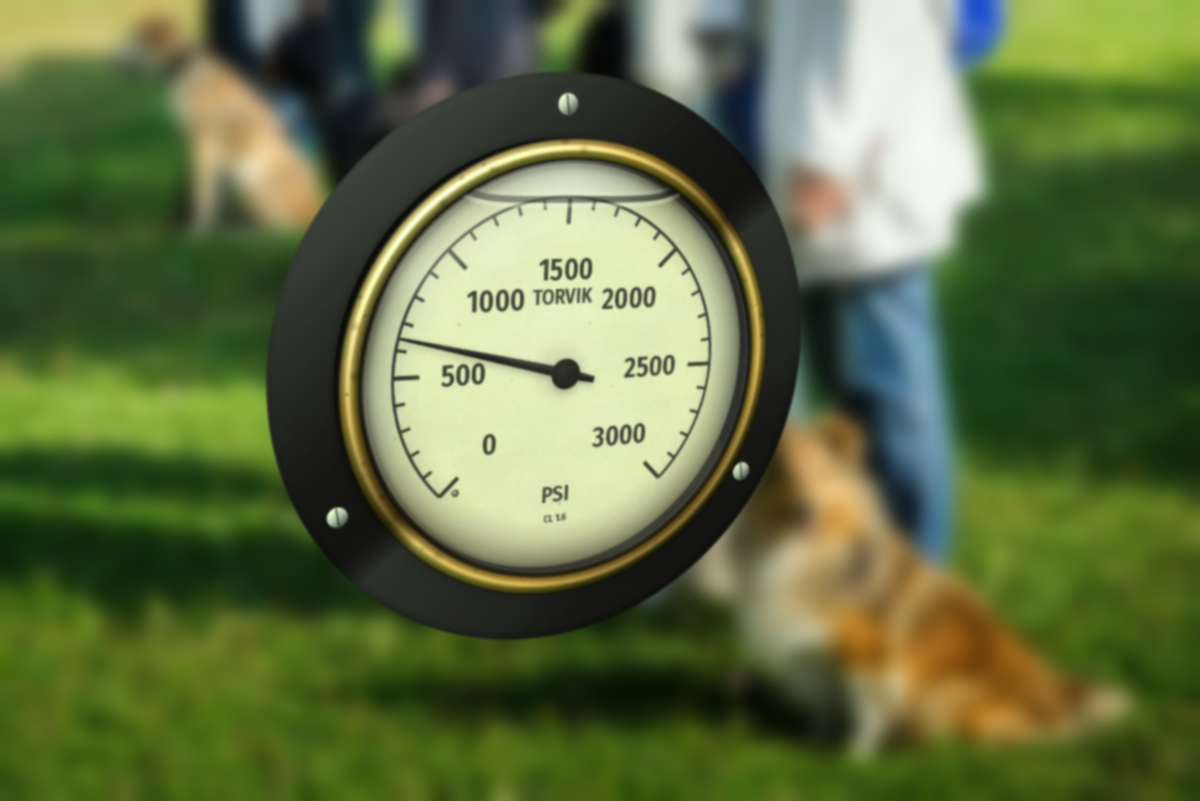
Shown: 650 psi
